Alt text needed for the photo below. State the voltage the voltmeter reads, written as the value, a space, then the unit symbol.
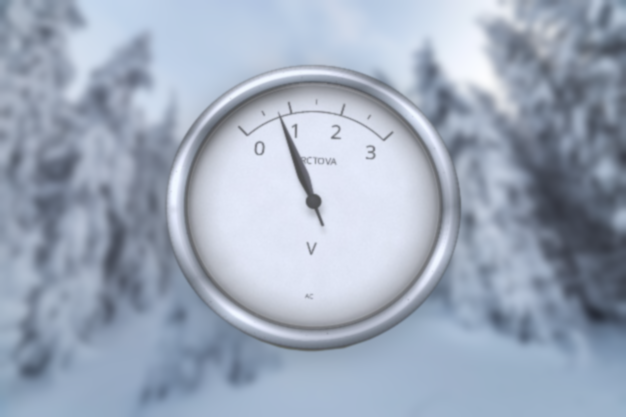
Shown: 0.75 V
